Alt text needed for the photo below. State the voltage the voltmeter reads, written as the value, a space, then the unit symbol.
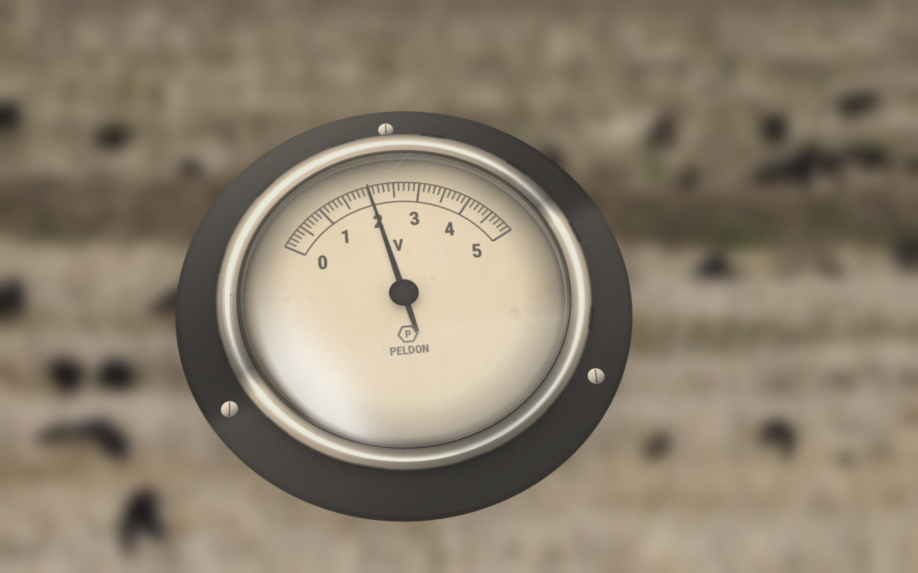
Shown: 2 V
